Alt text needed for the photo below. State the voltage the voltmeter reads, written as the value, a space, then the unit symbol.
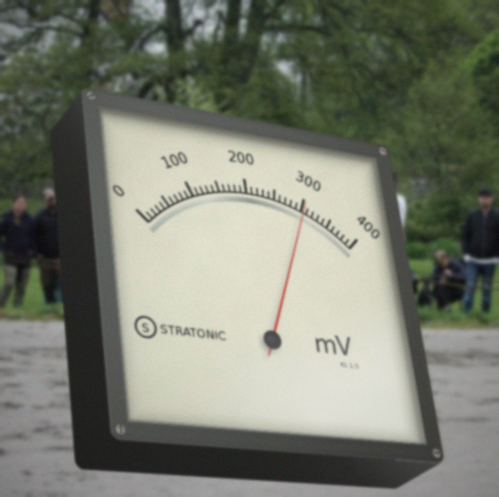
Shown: 300 mV
